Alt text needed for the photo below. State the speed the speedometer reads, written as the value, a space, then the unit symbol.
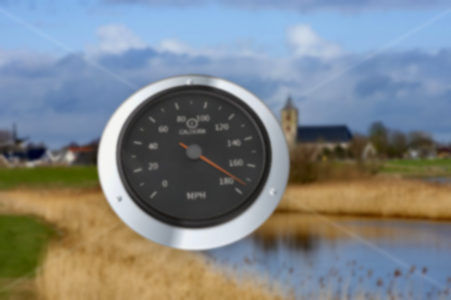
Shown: 175 mph
